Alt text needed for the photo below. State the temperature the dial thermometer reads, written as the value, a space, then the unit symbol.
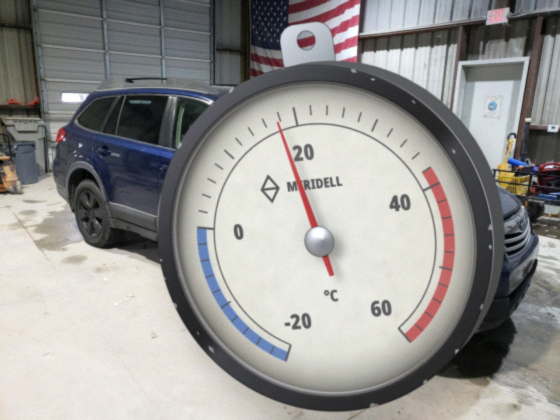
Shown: 18 °C
